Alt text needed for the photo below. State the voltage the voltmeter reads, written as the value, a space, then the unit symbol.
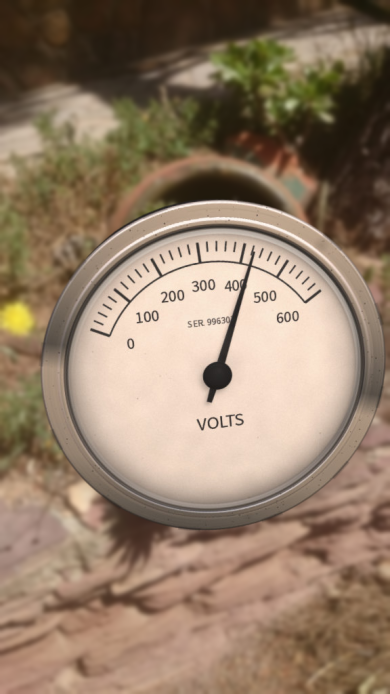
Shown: 420 V
